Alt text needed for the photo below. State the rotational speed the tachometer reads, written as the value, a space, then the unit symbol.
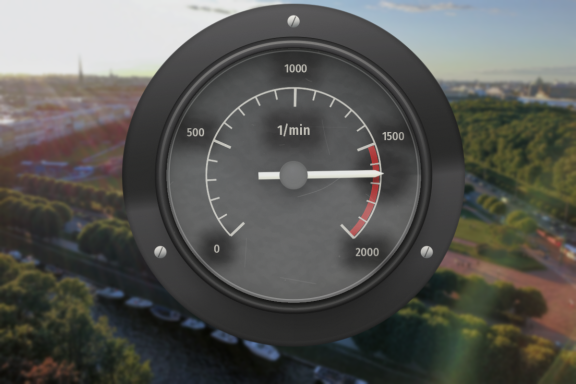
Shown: 1650 rpm
